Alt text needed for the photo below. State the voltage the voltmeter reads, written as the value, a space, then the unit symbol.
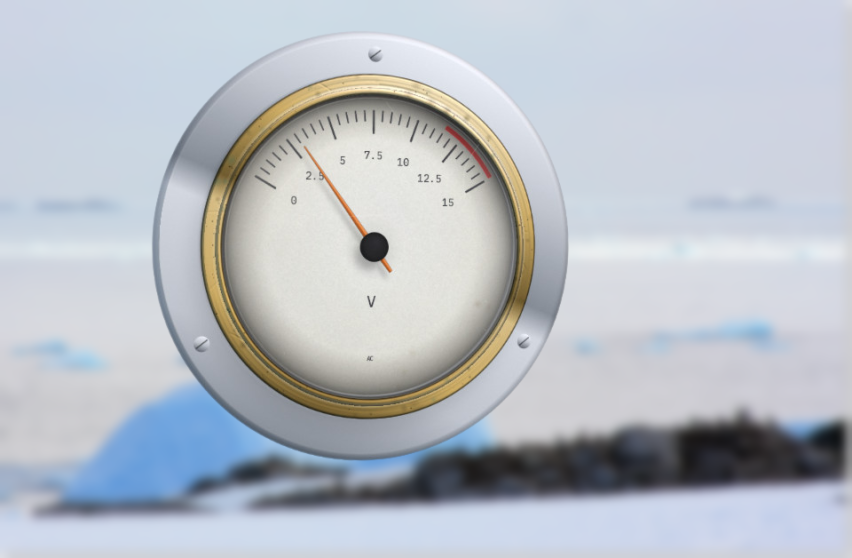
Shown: 3 V
